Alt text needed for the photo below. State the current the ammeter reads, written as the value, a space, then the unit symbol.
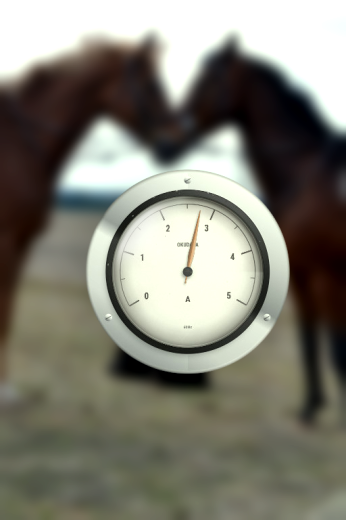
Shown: 2.75 A
